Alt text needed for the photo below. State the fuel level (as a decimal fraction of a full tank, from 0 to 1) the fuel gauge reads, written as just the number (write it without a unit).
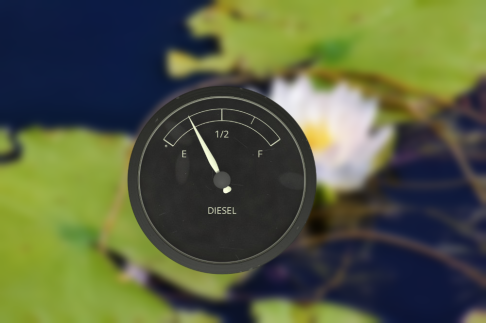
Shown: 0.25
